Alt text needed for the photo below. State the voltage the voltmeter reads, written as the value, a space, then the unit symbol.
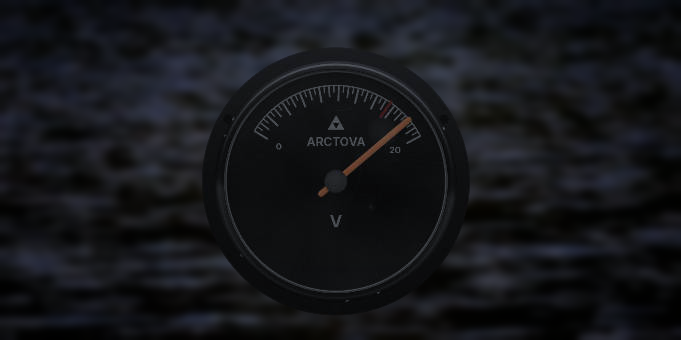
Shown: 18 V
